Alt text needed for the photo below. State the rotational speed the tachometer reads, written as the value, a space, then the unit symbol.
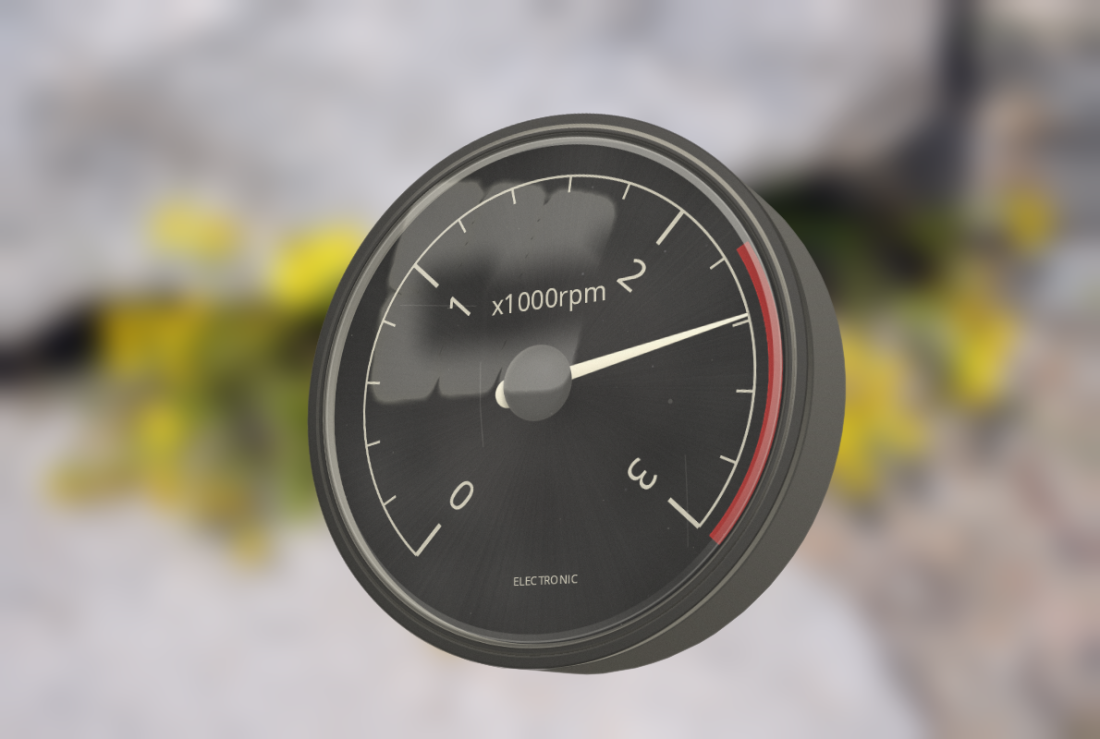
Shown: 2400 rpm
